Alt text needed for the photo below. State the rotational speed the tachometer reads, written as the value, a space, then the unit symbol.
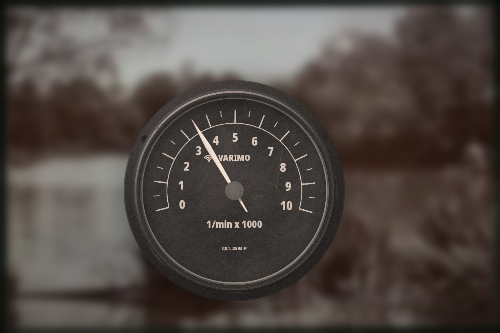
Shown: 3500 rpm
